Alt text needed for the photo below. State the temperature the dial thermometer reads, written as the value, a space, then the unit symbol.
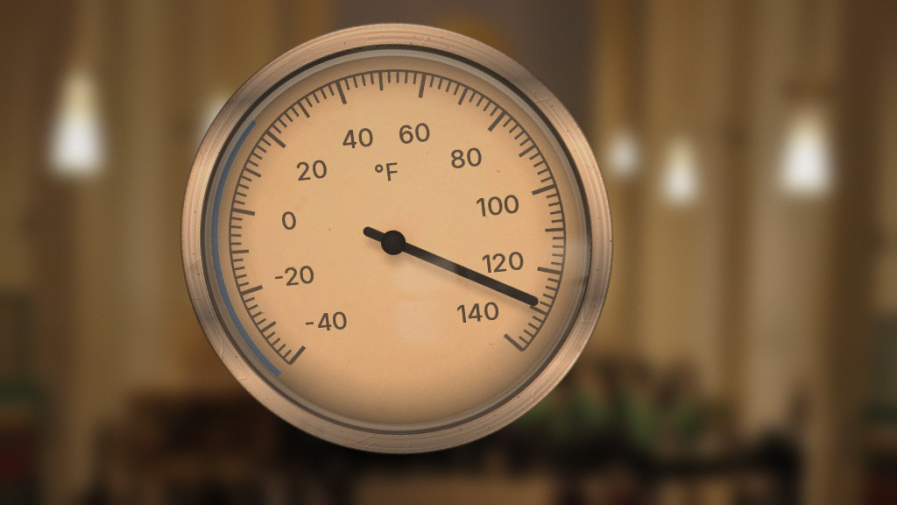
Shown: 128 °F
